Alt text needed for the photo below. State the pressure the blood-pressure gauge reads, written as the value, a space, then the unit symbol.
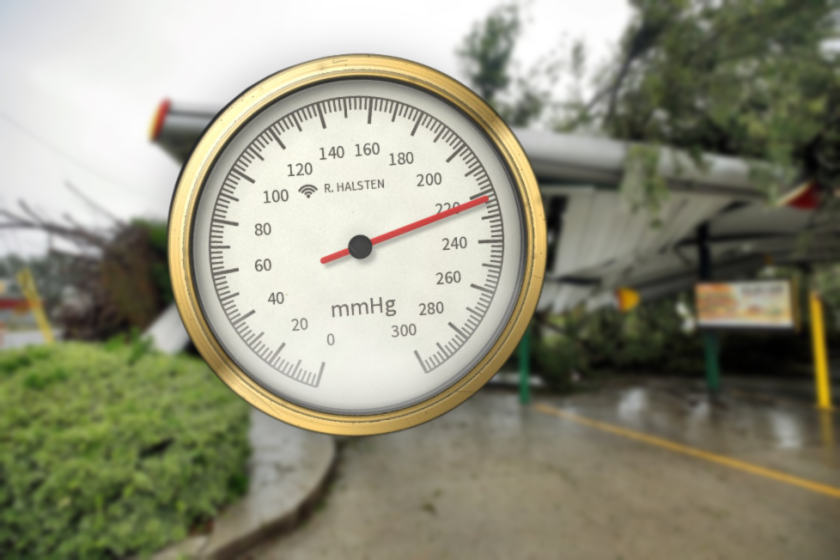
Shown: 222 mmHg
